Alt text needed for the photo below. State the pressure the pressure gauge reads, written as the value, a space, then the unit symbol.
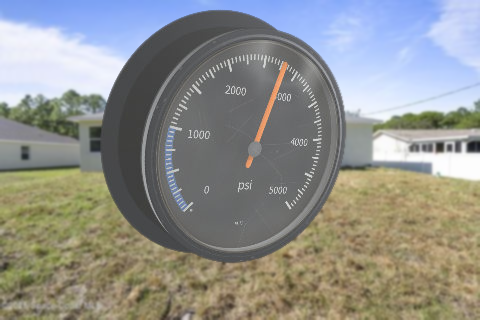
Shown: 2750 psi
